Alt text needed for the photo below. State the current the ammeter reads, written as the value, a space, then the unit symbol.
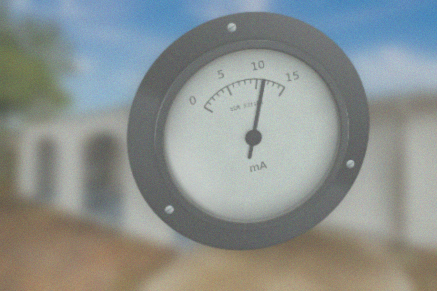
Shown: 11 mA
